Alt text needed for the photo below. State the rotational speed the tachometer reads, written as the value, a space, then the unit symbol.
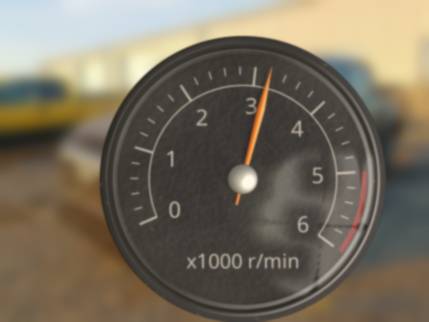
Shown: 3200 rpm
